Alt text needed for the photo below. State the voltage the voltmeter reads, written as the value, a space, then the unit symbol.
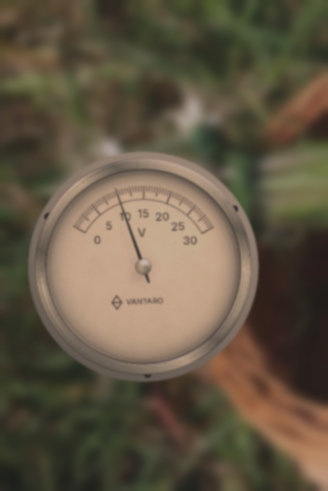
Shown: 10 V
